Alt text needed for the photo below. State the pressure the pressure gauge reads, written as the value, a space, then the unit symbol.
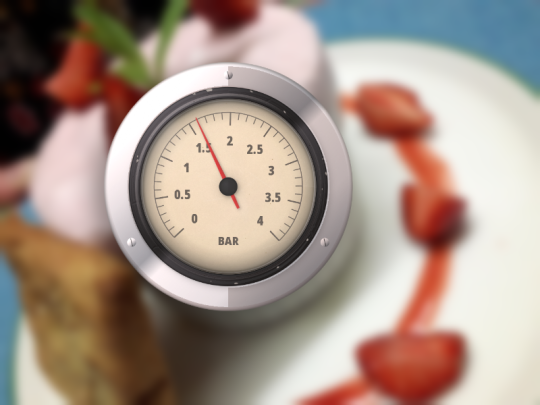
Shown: 1.6 bar
